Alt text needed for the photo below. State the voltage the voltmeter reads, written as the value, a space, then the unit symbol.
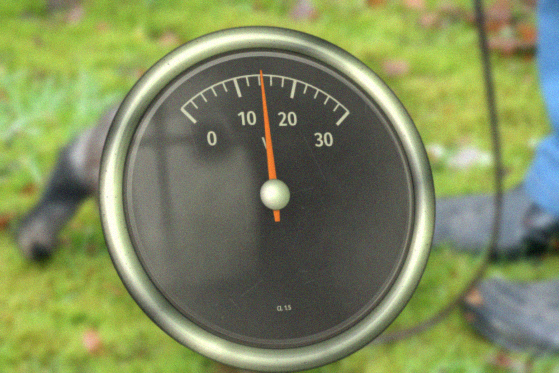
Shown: 14 V
